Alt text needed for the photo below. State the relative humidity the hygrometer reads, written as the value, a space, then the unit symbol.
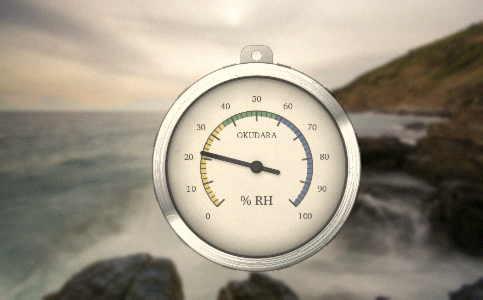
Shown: 22 %
